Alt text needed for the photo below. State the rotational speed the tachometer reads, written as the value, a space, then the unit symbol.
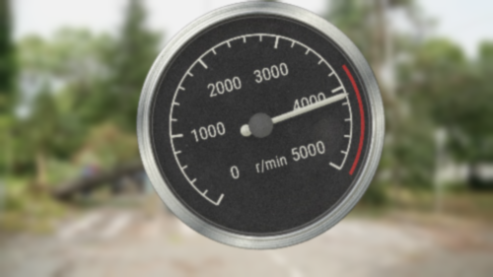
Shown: 4100 rpm
